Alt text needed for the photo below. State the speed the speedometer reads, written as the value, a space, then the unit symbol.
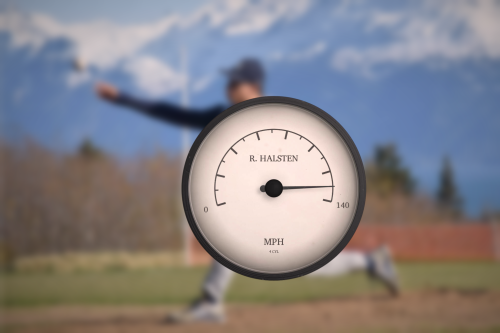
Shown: 130 mph
